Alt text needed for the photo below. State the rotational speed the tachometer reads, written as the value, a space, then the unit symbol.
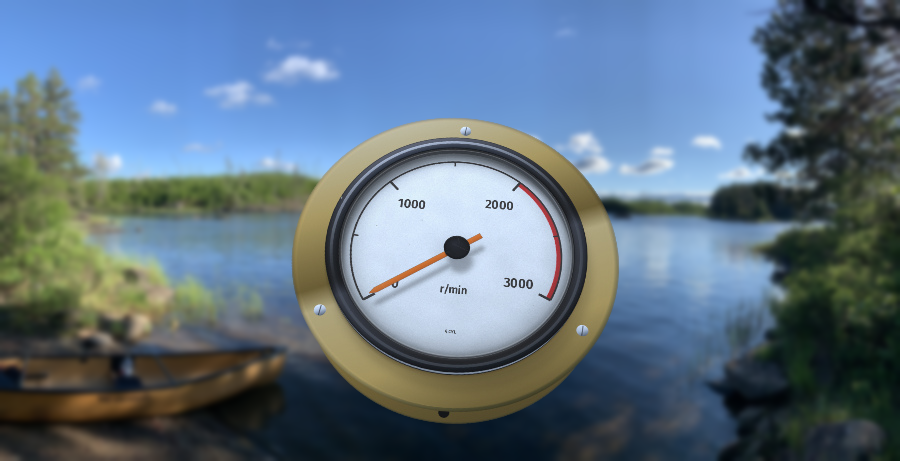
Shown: 0 rpm
